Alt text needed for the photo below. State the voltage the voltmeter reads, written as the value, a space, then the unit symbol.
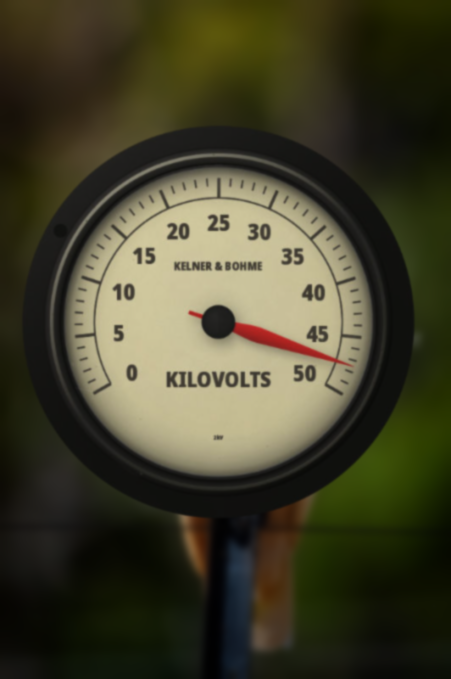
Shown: 47.5 kV
